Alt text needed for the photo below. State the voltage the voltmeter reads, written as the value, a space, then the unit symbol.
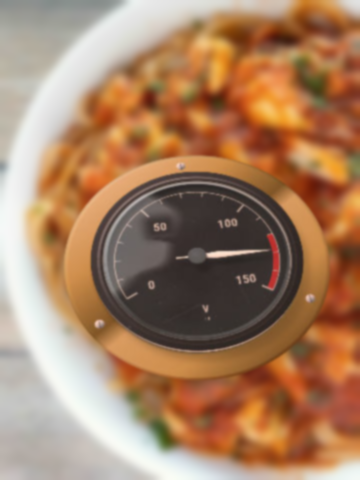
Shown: 130 V
